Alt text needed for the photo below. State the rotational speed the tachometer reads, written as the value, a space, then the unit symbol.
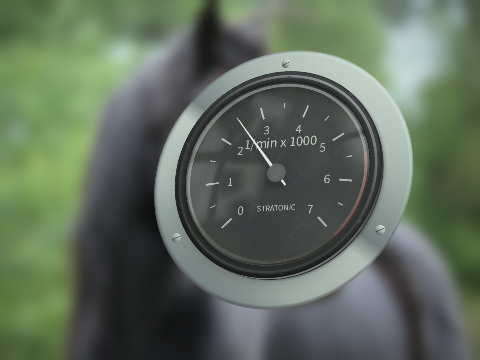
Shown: 2500 rpm
